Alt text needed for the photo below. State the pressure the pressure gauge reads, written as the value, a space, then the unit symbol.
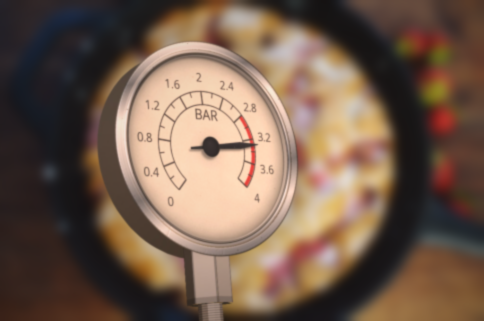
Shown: 3.3 bar
